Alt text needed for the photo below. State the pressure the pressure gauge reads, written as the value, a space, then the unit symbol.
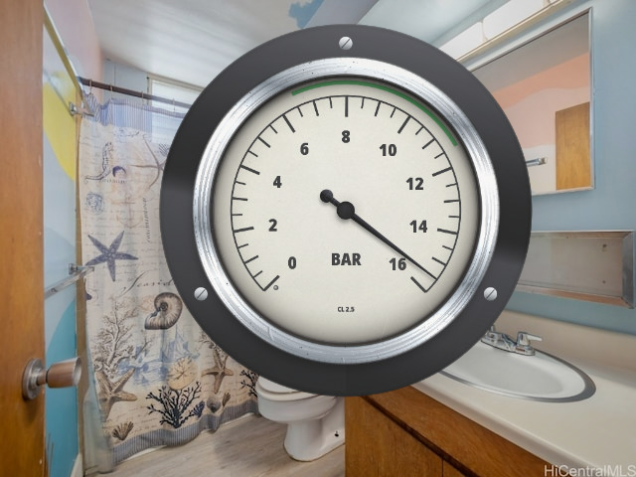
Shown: 15.5 bar
